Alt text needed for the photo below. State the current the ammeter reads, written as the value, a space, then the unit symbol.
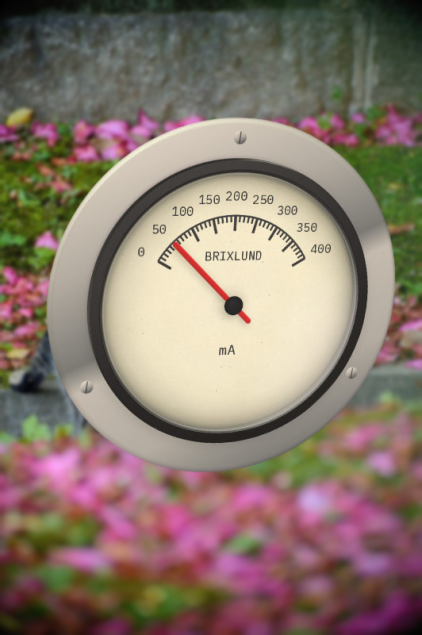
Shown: 50 mA
